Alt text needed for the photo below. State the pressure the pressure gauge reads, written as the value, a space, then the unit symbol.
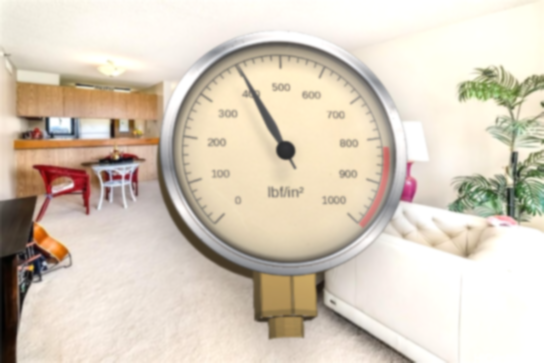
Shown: 400 psi
